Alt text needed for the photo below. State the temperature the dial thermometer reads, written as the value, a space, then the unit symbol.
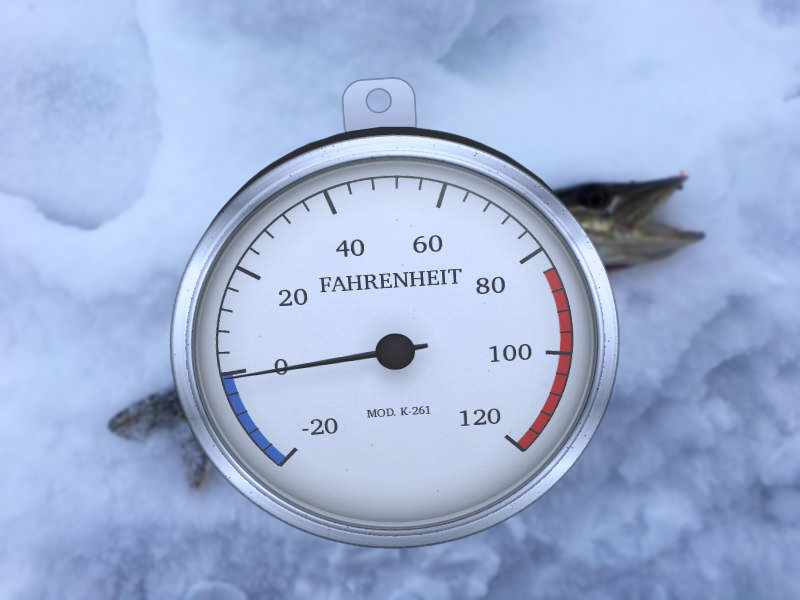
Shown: 0 °F
